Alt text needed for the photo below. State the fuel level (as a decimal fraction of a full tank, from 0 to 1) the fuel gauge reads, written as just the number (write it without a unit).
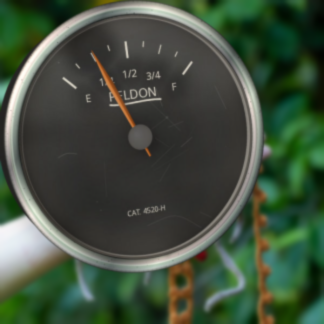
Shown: 0.25
